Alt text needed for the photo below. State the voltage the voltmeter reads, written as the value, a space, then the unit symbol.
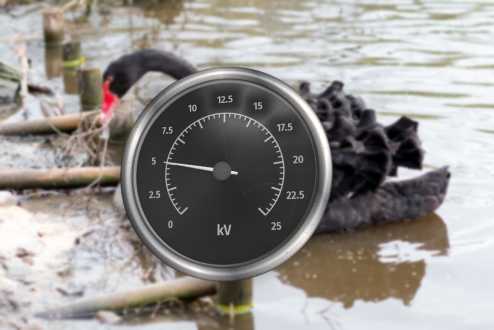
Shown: 5 kV
